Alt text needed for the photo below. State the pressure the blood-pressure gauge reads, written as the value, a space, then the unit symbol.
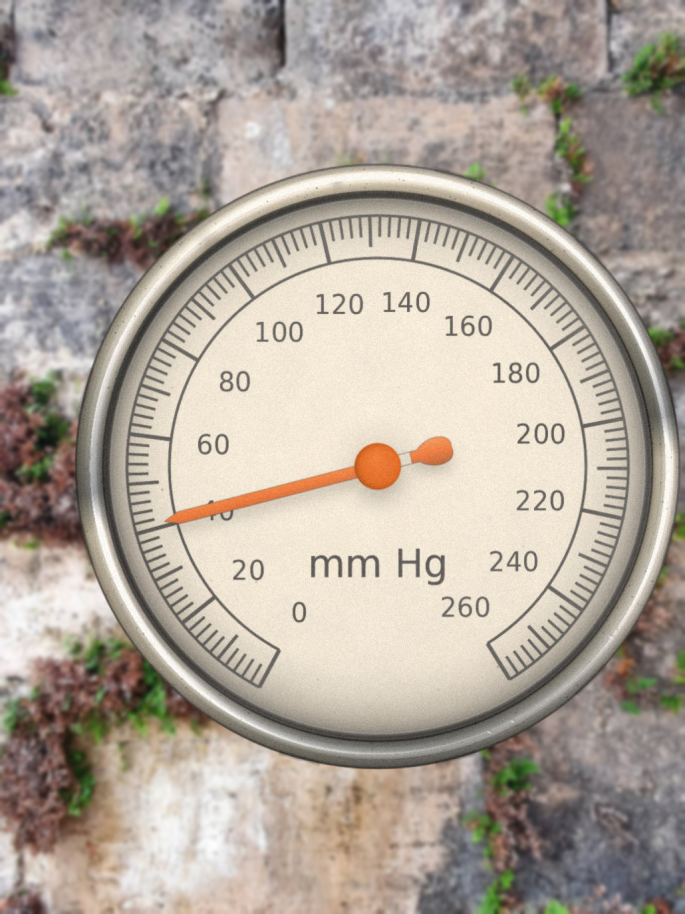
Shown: 41 mmHg
